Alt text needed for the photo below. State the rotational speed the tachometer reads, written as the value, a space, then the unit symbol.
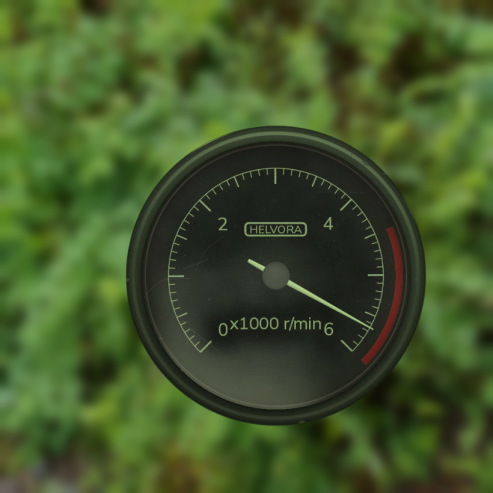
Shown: 5650 rpm
